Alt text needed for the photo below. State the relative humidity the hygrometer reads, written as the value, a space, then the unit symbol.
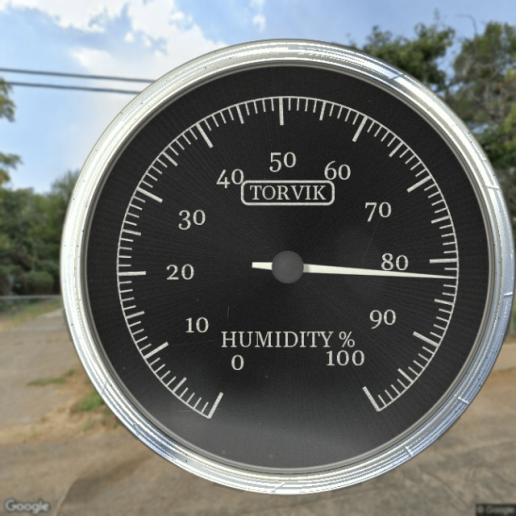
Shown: 82 %
